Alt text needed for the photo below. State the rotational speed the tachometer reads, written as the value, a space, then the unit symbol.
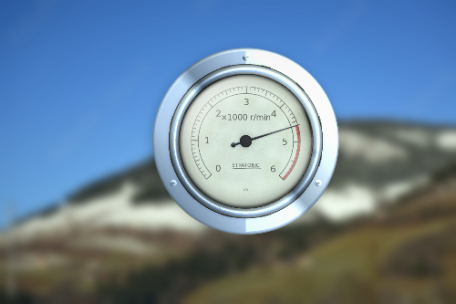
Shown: 4600 rpm
